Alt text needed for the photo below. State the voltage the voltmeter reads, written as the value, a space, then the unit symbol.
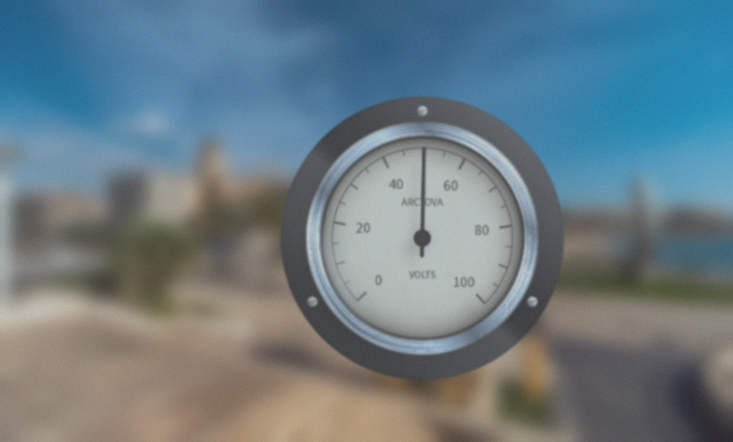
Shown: 50 V
